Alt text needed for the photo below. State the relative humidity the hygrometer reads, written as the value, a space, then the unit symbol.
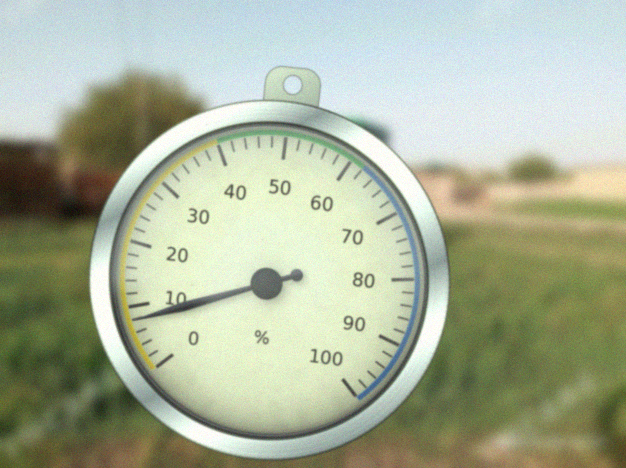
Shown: 8 %
